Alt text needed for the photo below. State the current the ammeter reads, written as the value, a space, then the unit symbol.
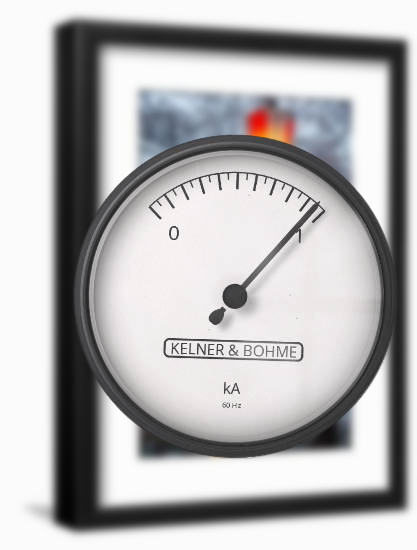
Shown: 0.95 kA
